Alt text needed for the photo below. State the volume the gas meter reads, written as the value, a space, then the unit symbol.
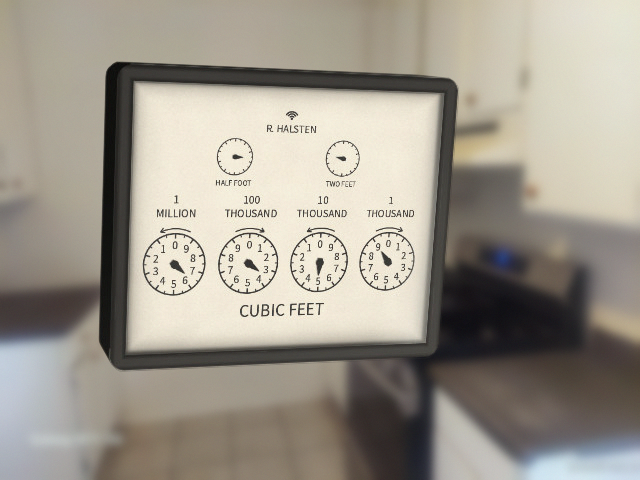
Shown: 634900 ft³
